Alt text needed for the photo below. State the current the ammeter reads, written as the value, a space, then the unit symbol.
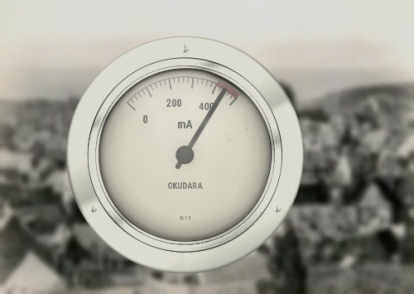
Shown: 440 mA
